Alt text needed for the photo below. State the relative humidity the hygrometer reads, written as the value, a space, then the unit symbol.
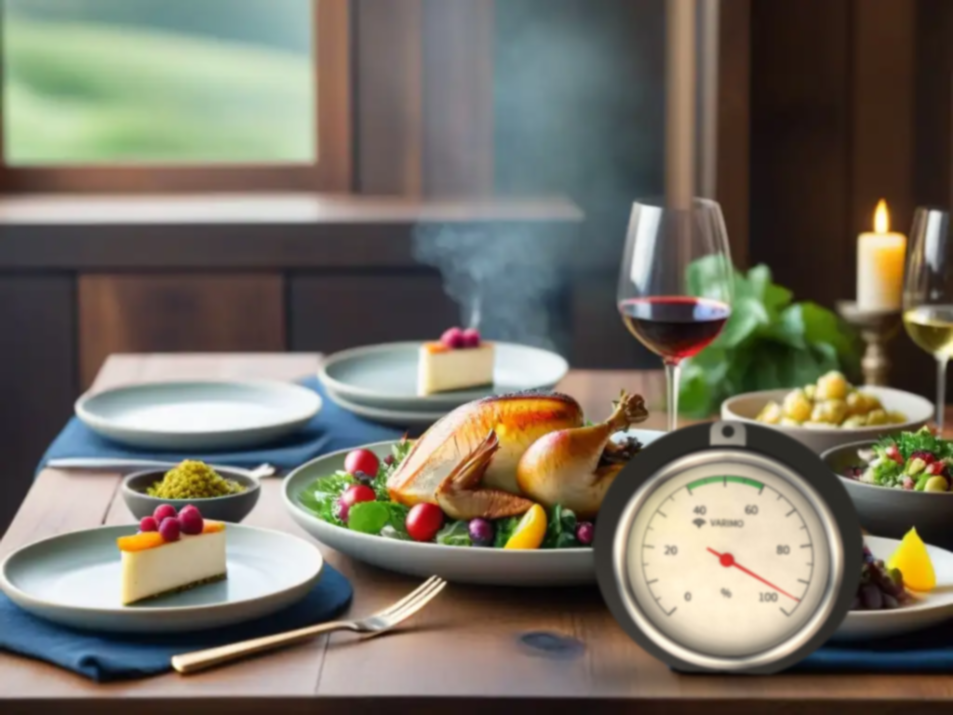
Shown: 95 %
